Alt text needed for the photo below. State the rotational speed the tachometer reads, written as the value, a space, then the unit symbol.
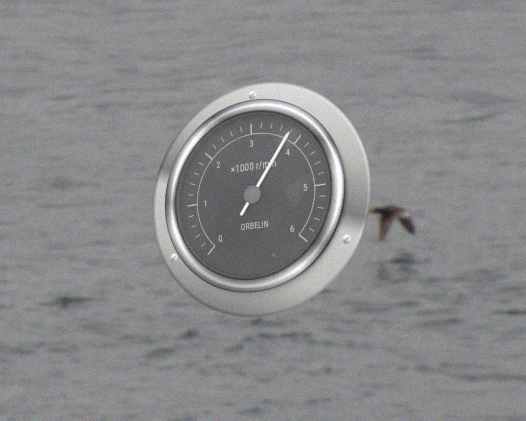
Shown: 3800 rpm
